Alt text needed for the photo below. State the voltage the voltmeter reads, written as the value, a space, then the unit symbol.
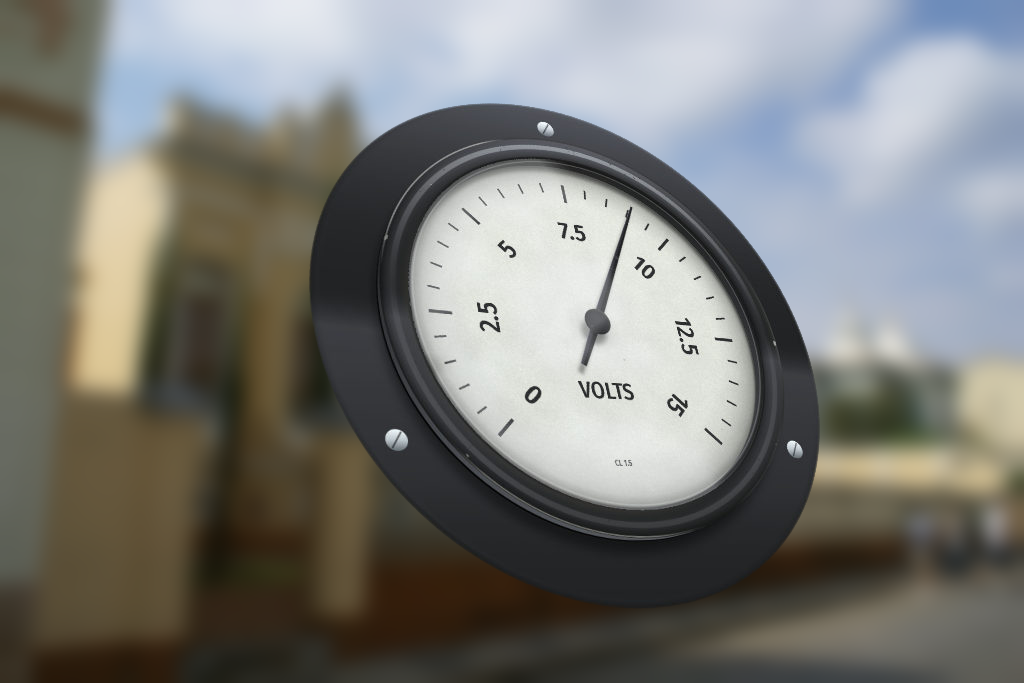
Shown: 9 V
